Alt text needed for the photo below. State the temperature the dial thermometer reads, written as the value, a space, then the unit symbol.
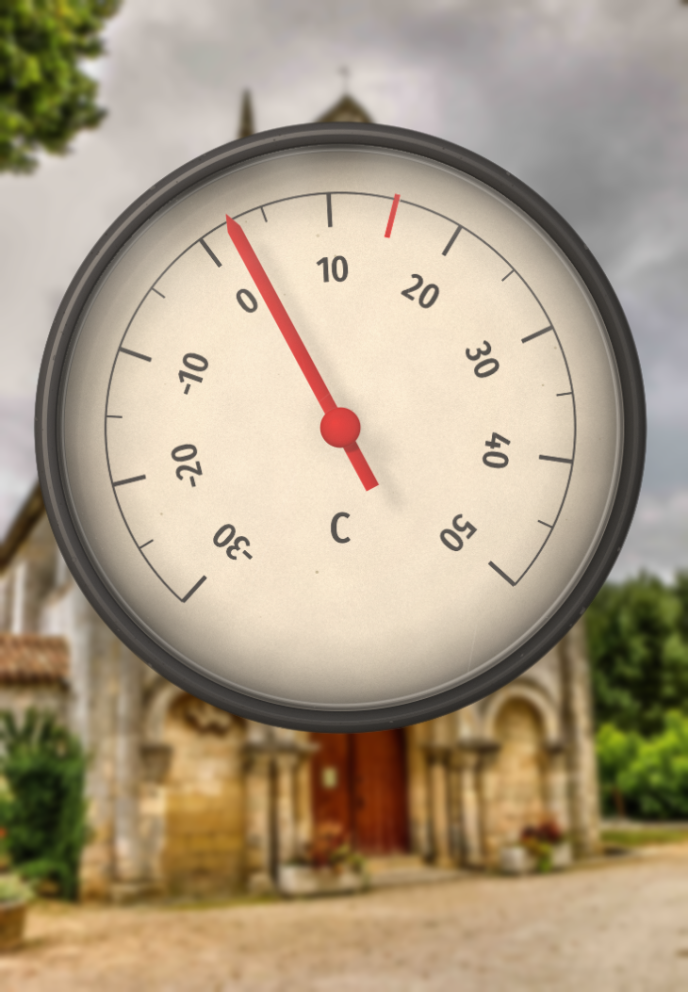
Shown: 2.5 °C
